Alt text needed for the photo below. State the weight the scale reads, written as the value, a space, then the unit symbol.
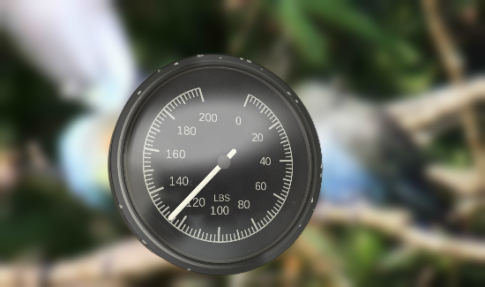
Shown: 126 lb
